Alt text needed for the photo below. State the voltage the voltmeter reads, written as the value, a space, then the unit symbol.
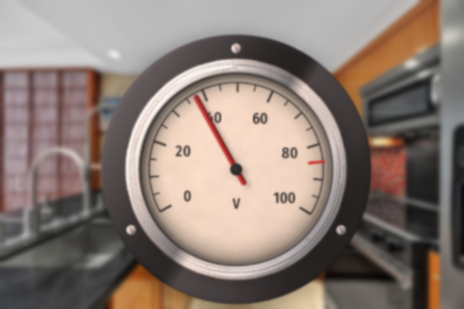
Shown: 37.5 V
